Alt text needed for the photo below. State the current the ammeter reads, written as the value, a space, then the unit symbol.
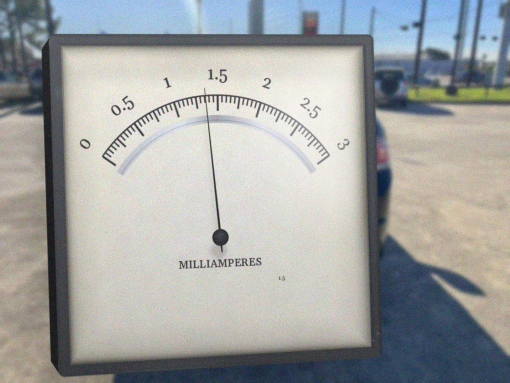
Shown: 1.35 mA
